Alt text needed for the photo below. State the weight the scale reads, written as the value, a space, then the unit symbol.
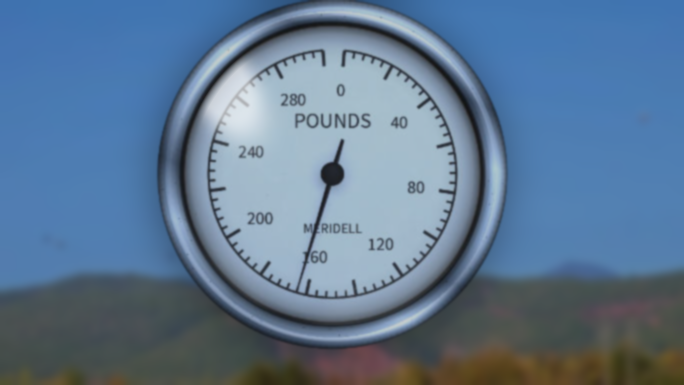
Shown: 164 lb
